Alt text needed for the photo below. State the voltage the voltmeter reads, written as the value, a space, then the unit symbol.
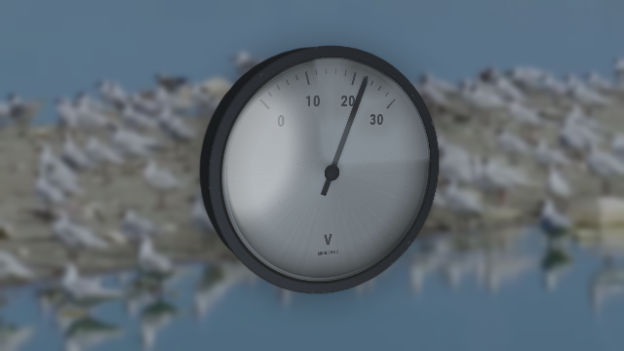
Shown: 22 V
